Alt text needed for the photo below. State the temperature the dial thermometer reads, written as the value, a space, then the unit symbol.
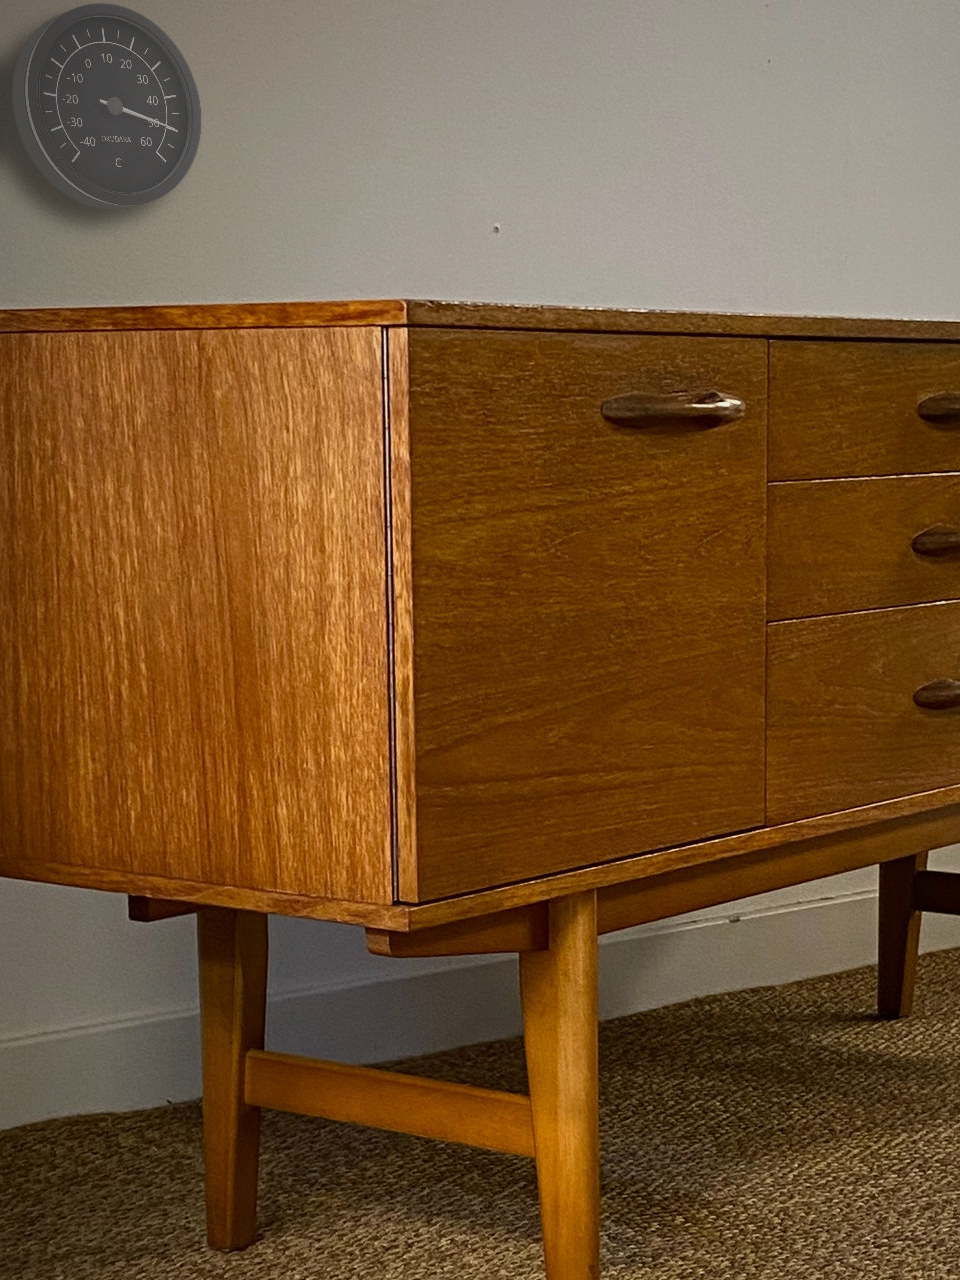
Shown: 50 °C
